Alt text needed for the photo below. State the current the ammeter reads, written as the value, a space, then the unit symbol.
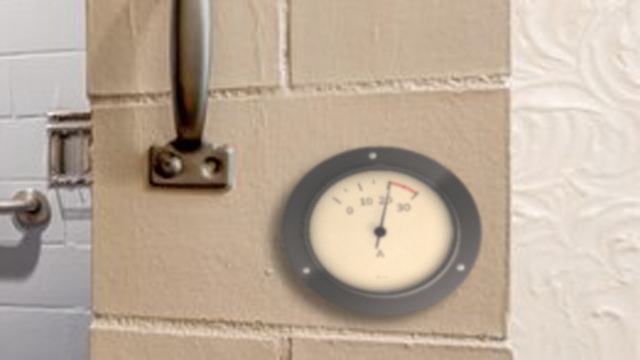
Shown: 20 A
